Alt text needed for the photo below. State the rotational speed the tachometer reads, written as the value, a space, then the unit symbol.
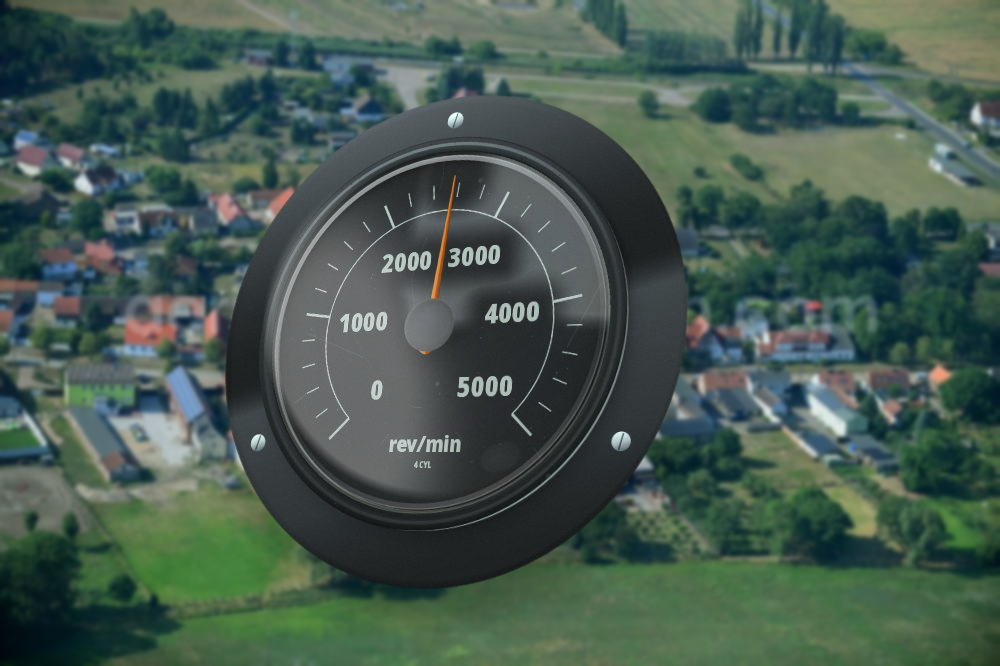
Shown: 2600 rpm
